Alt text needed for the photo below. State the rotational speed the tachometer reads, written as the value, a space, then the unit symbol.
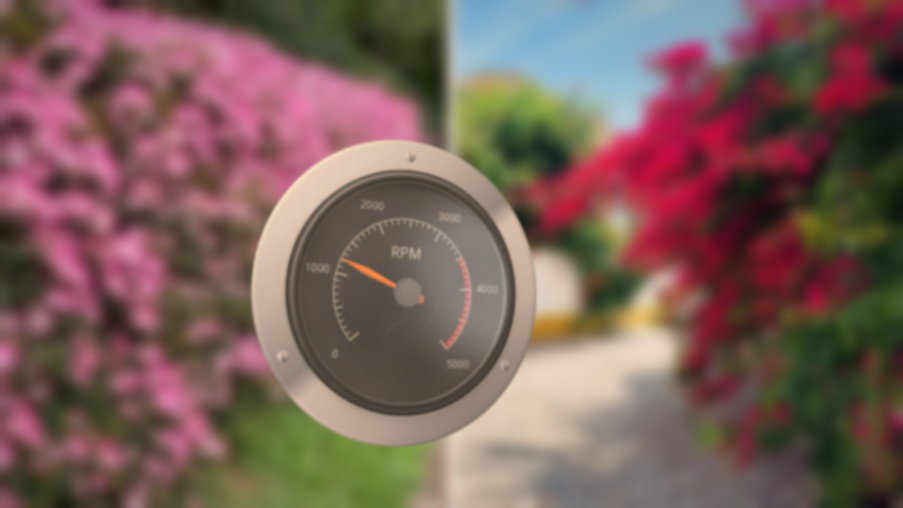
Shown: 1200 rpm
